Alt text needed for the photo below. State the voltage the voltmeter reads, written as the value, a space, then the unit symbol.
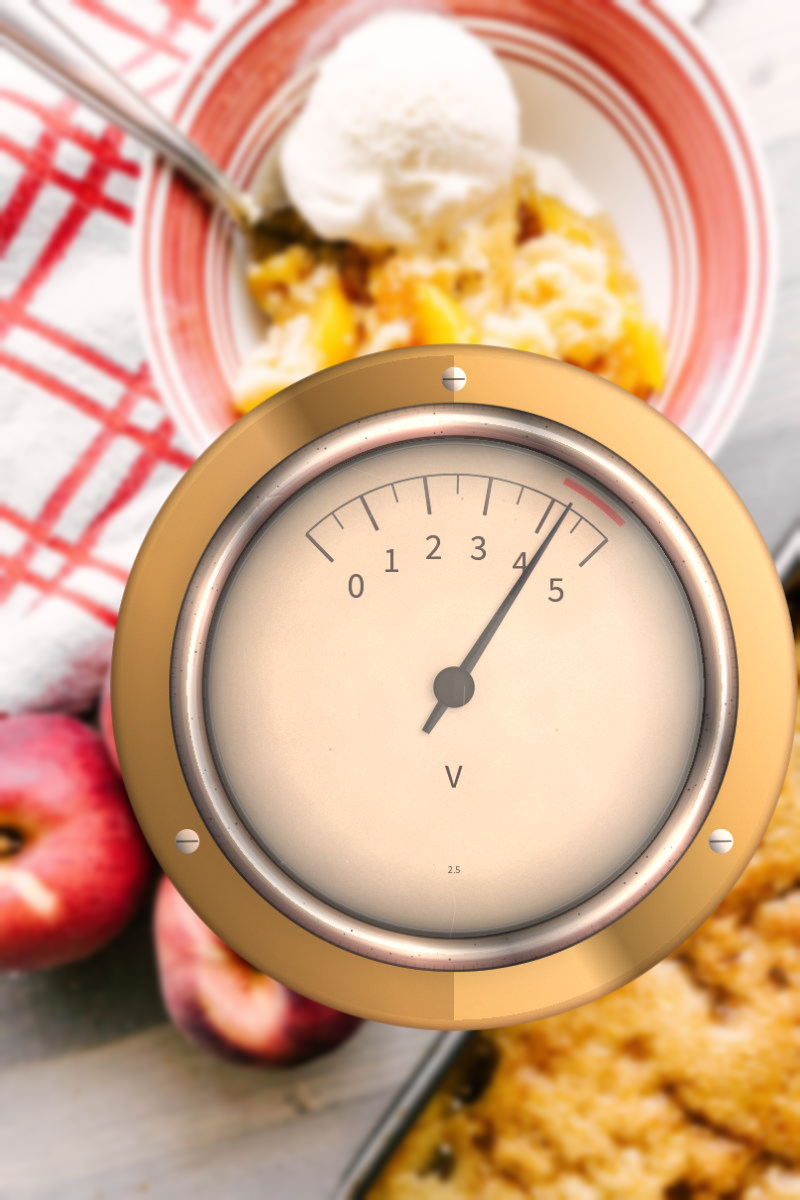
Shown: 4.25 V
